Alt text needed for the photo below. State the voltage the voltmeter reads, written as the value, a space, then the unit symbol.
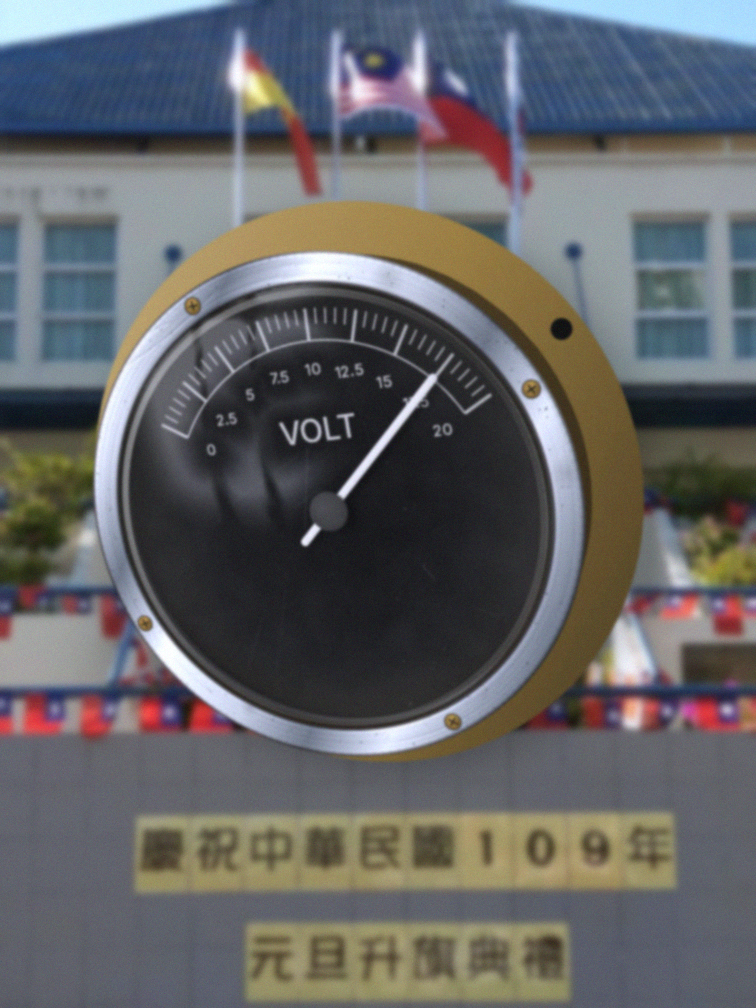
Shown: 17.5 V
